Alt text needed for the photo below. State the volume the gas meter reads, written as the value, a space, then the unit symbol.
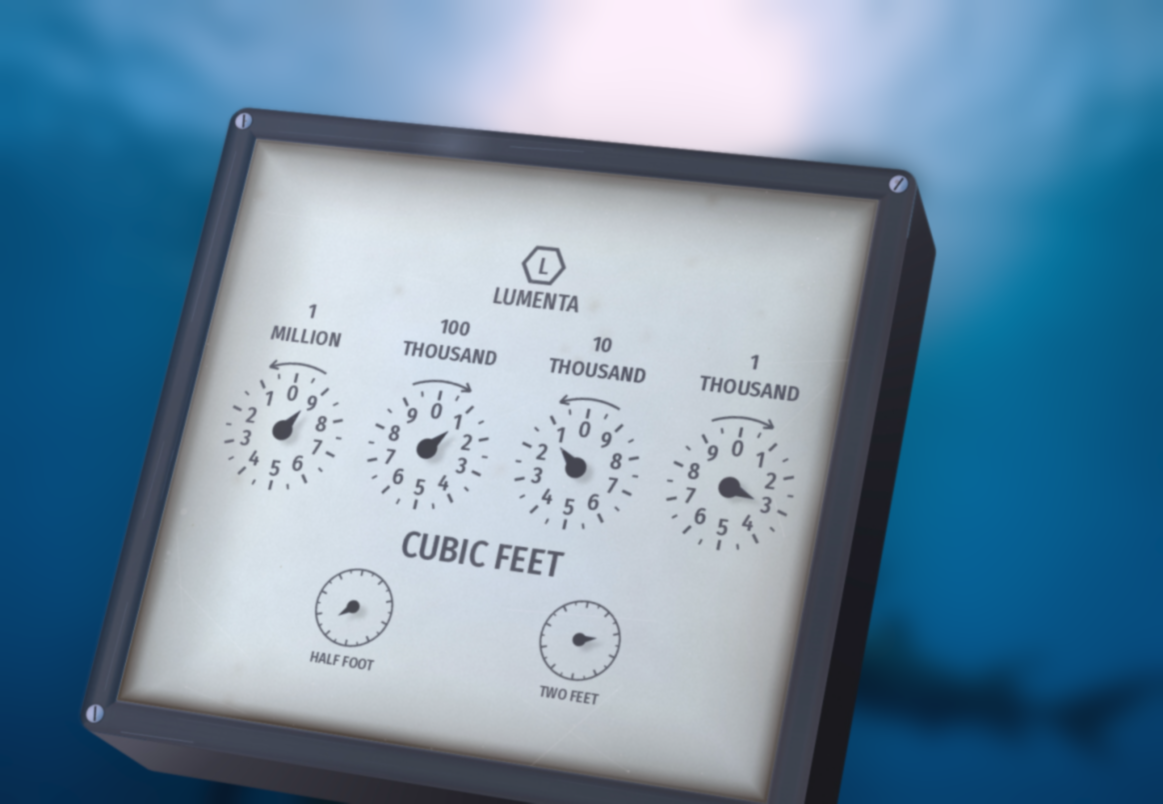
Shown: 911300 ft³
